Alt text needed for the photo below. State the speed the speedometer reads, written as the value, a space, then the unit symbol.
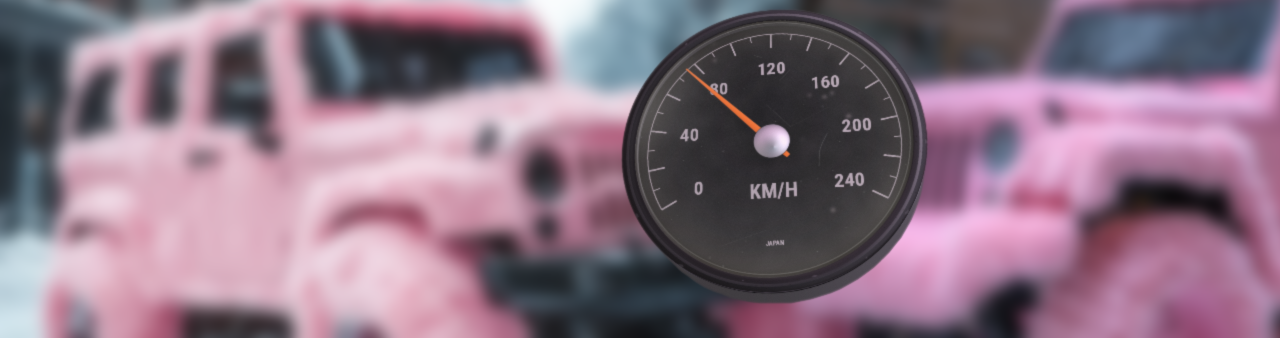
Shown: 75 km/h
